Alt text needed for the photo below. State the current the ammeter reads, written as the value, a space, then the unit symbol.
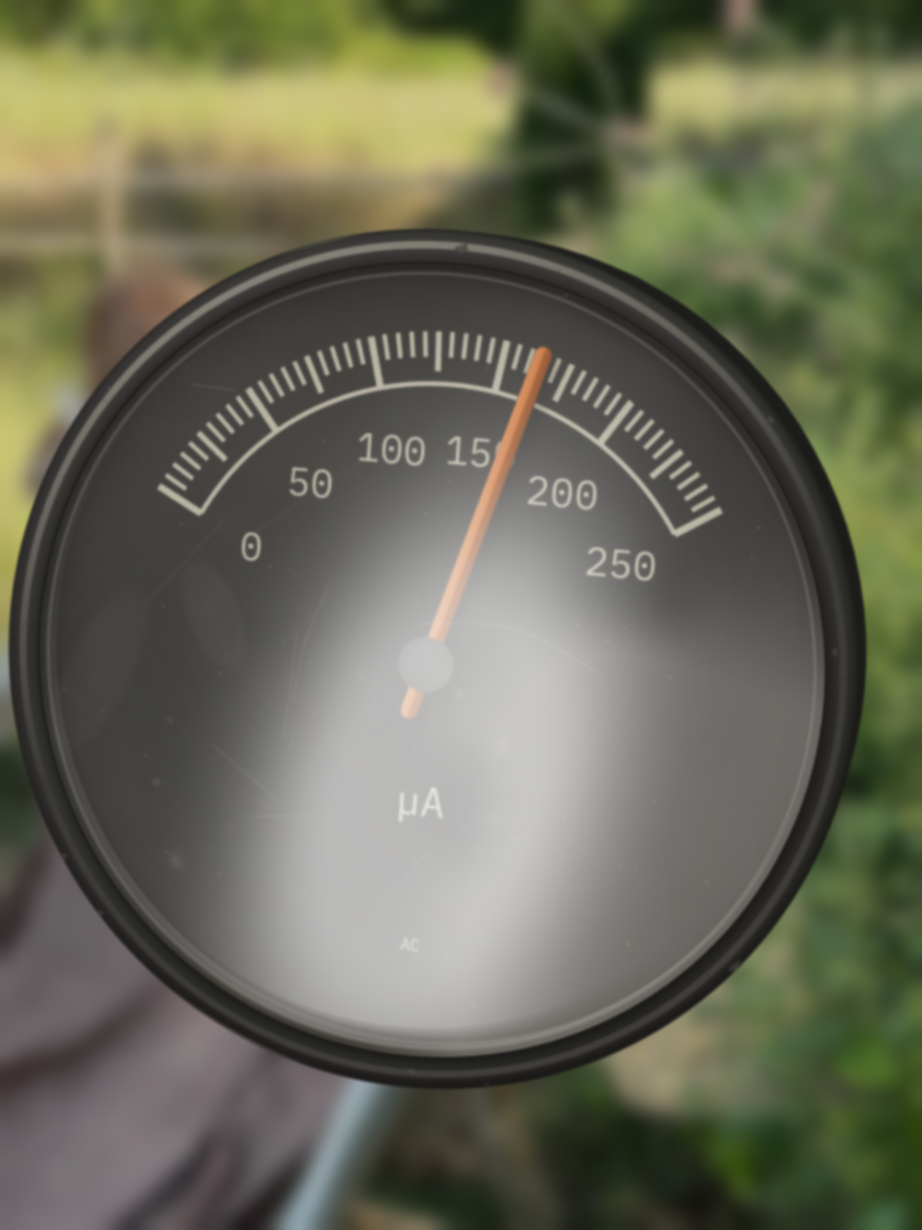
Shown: 165 µA
